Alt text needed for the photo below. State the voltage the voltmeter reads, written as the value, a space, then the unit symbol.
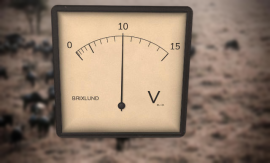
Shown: 10 V
